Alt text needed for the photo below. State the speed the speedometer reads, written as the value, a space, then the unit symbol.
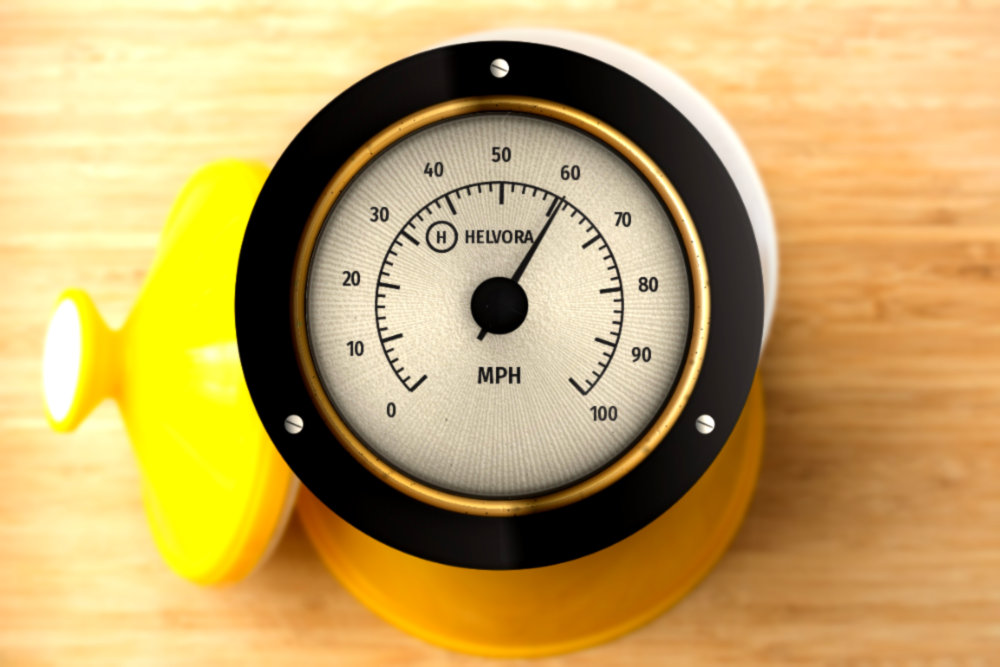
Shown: 61 mph
